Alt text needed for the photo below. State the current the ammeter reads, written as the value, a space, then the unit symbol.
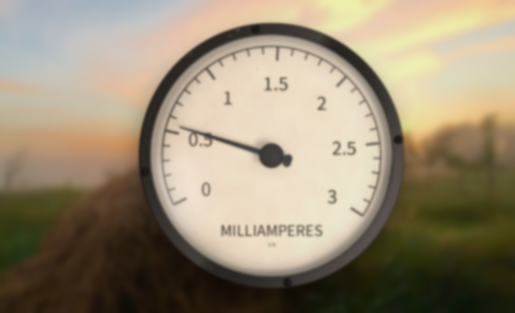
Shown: 0.55 mA
